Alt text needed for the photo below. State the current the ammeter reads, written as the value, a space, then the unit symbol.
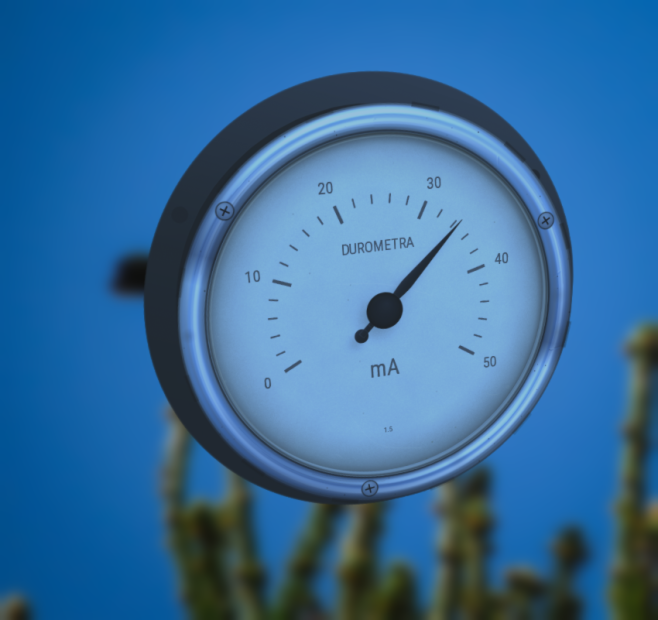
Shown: 34 mA
